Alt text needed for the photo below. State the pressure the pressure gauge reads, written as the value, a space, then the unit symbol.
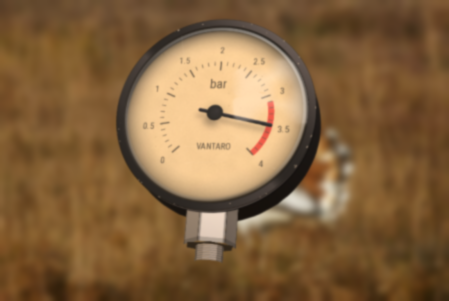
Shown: 3.5 bar
